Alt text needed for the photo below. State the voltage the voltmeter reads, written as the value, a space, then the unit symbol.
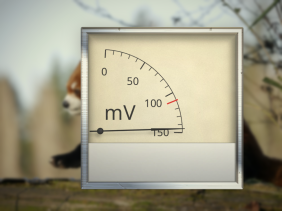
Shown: 145 mV
